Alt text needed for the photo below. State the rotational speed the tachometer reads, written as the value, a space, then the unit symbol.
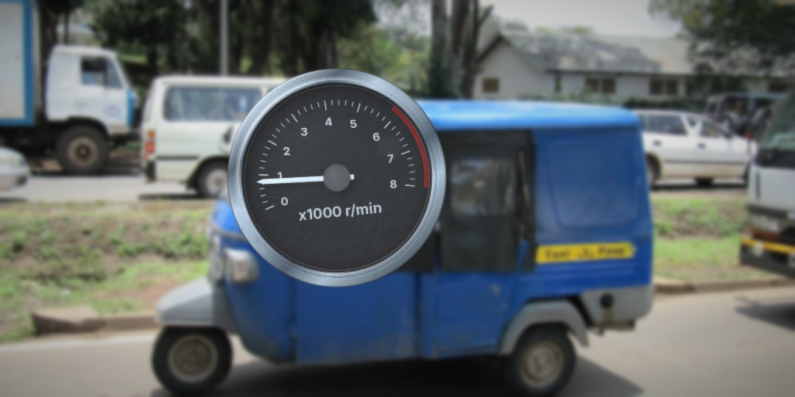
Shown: 800 rpm
